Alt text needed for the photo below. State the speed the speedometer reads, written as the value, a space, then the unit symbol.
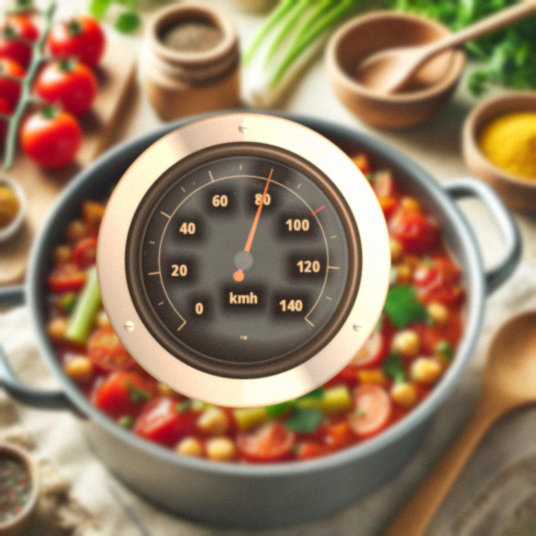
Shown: 80 km/h
